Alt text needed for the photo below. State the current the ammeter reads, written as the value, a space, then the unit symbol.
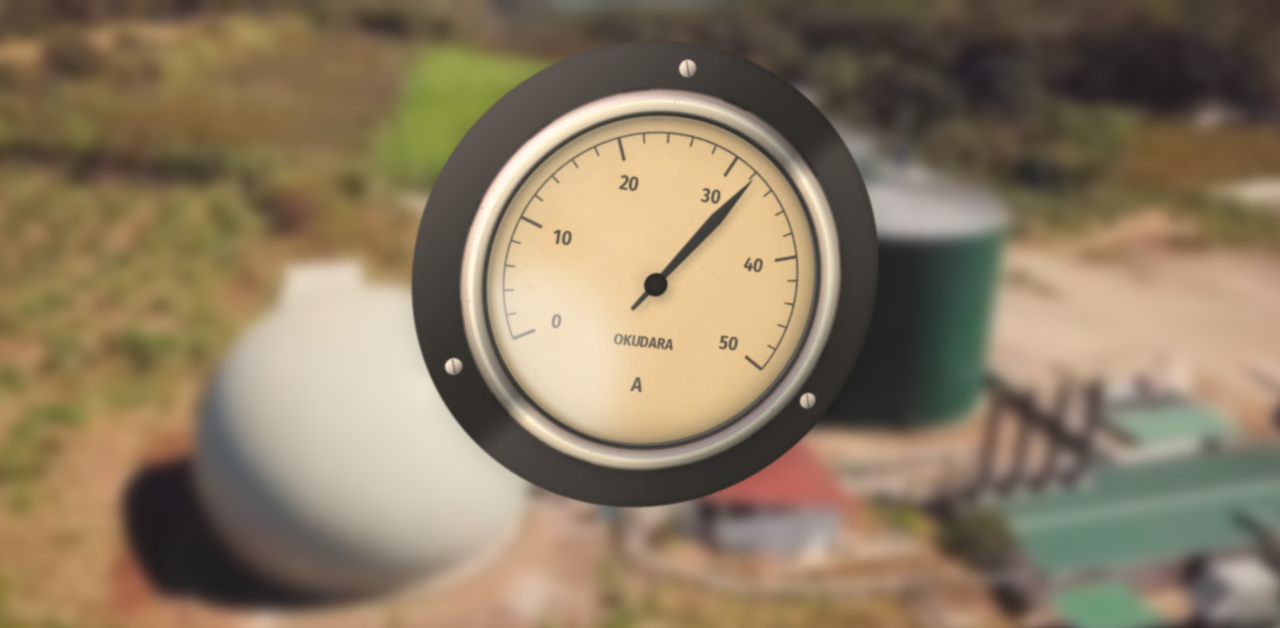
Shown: 32 A
